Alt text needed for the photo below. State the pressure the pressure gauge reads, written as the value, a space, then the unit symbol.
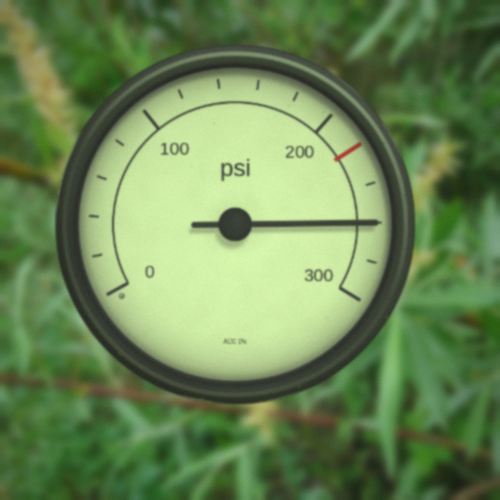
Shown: 260 psi
